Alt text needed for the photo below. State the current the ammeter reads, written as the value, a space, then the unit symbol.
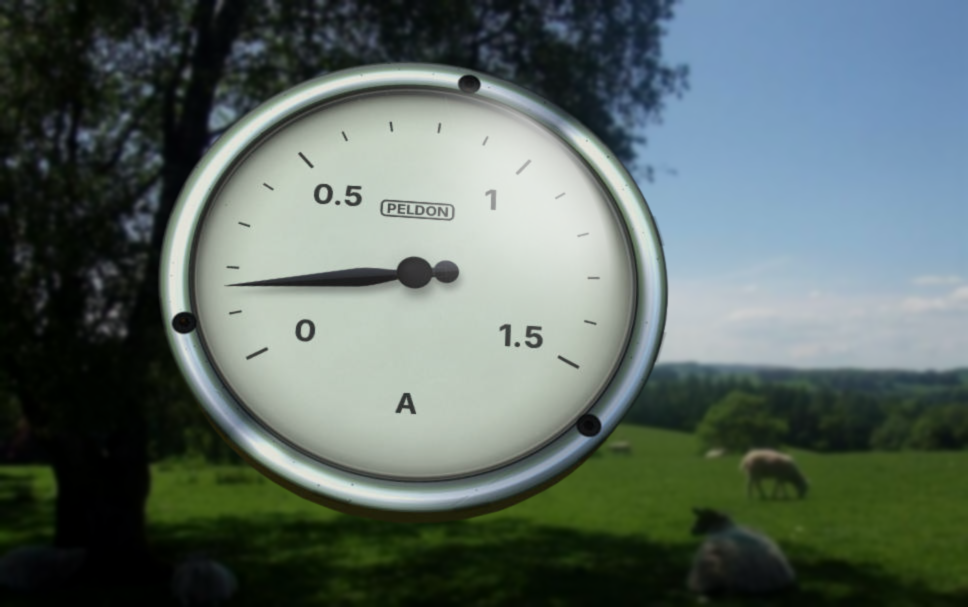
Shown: 0.15 A
